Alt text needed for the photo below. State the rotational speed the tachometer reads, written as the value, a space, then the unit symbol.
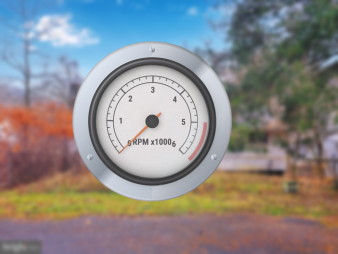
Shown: 0 rpm
